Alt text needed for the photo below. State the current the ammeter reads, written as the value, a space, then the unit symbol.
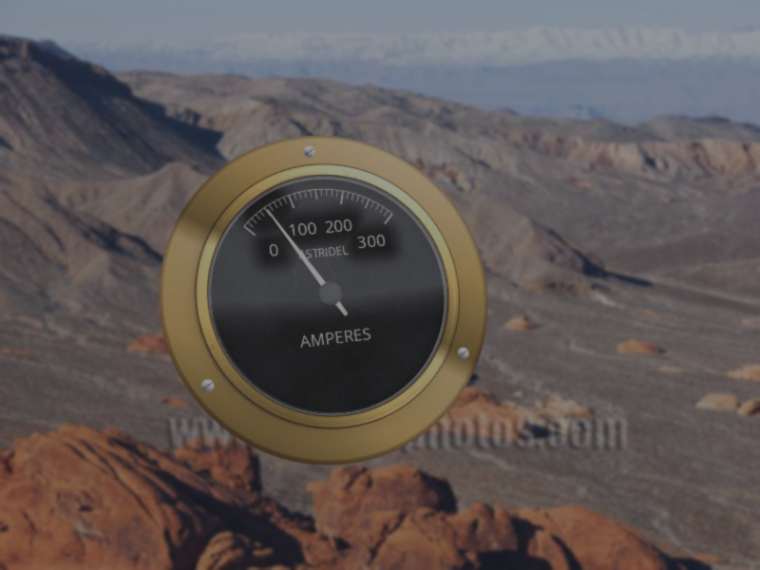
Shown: 50 A
